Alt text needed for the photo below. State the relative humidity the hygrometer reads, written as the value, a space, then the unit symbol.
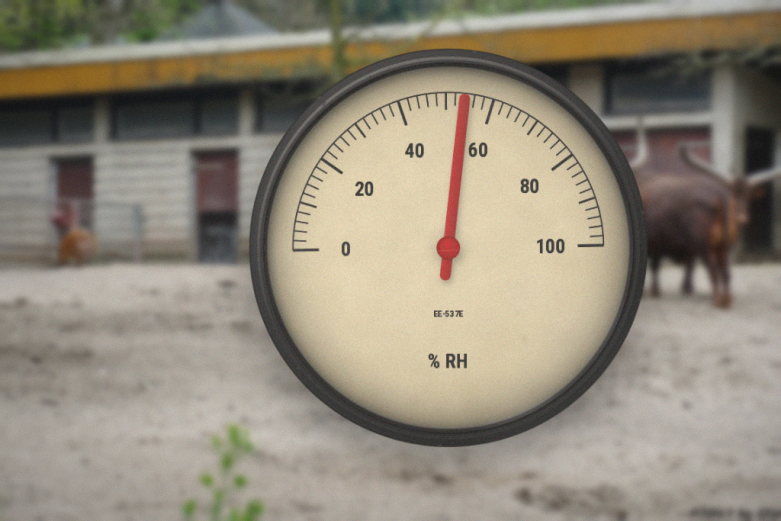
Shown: 54 %
